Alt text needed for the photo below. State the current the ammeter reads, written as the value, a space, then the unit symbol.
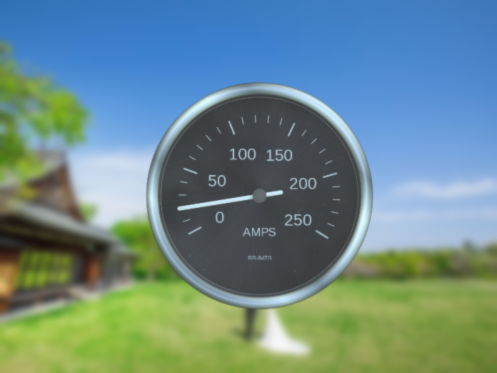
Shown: 20 A
